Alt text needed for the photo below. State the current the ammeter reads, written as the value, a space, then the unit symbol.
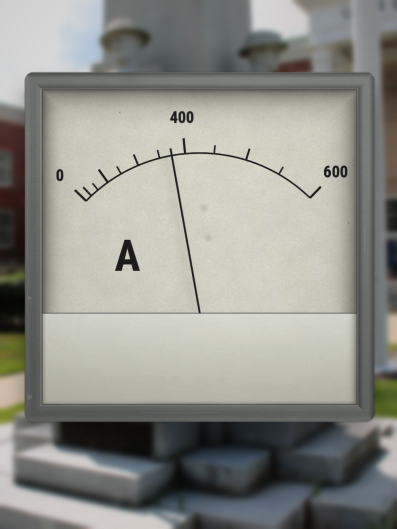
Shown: 375 A
